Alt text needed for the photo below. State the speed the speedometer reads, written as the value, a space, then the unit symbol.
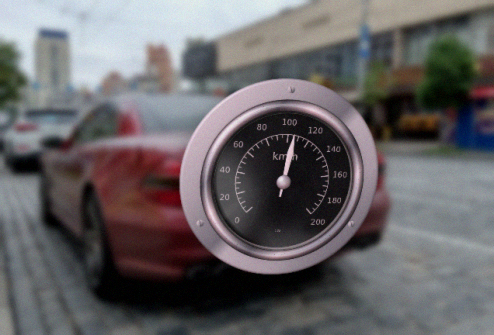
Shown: 105 km/h
